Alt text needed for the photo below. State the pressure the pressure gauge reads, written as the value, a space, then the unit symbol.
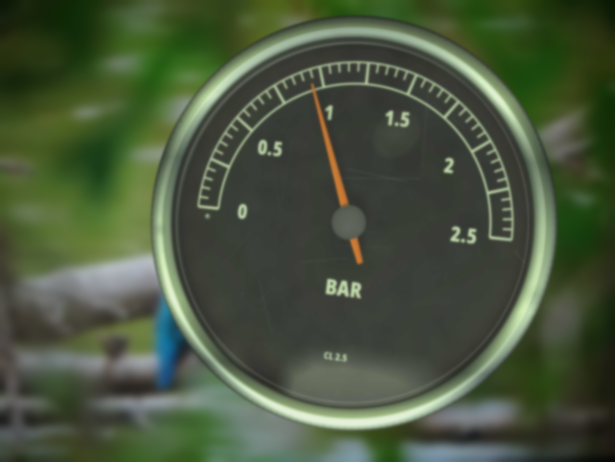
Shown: 0.95 bar
